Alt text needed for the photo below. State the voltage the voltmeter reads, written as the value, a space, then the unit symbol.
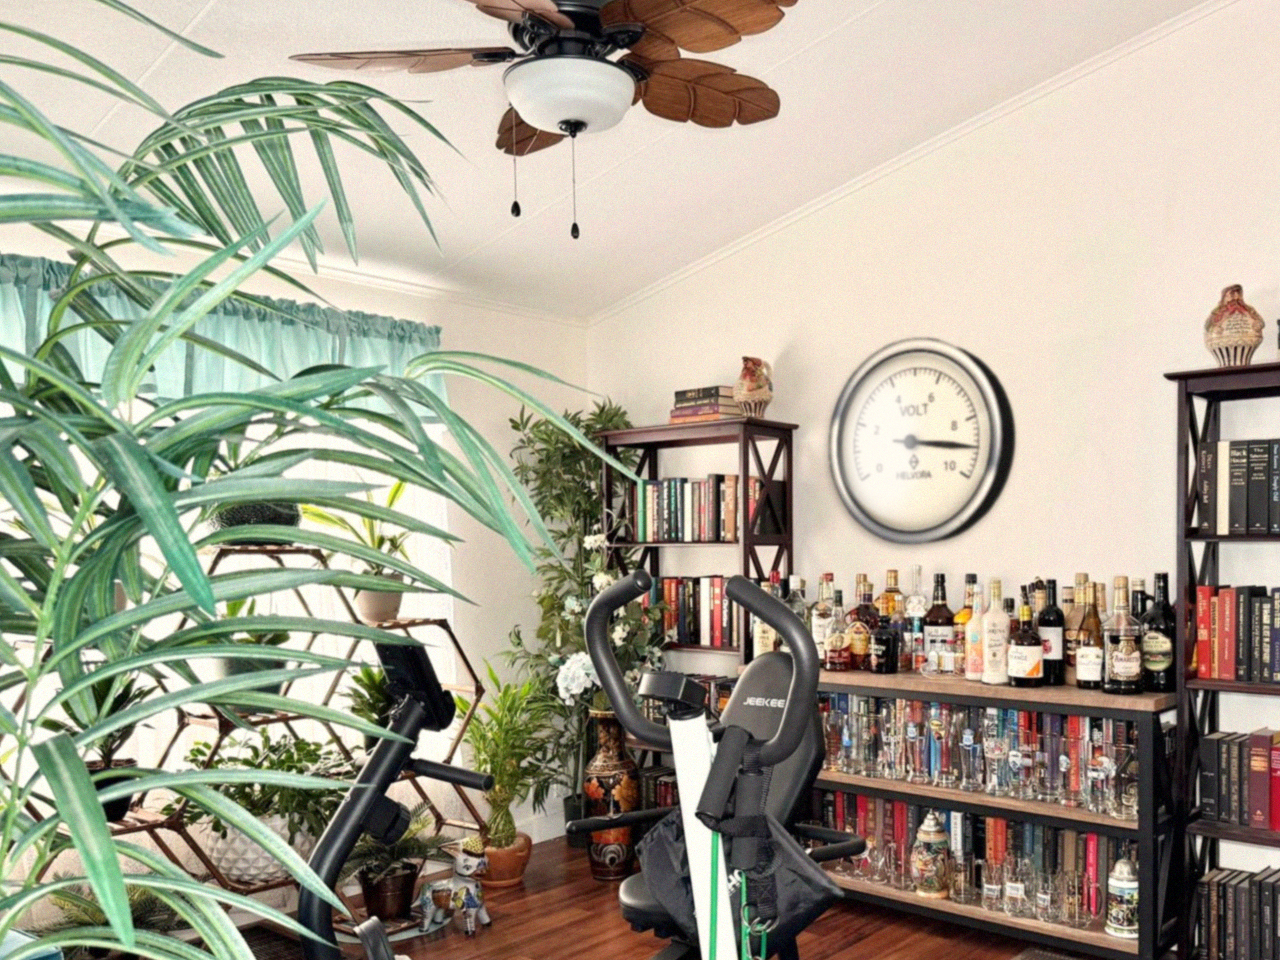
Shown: 9 V
